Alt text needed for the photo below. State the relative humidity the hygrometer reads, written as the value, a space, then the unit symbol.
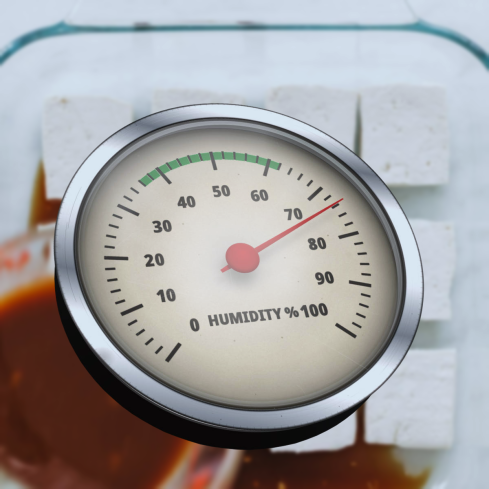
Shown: 74 %
